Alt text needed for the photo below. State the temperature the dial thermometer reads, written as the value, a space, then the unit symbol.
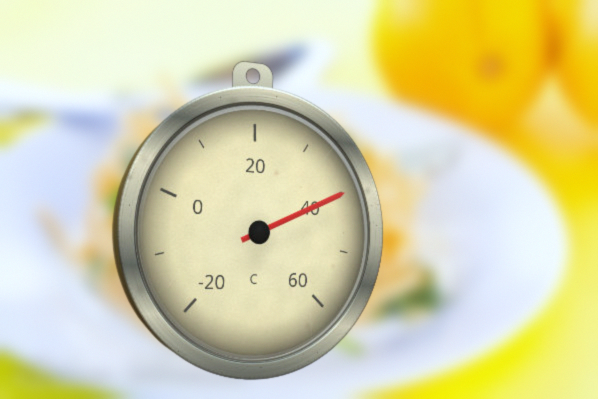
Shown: 40 °C
